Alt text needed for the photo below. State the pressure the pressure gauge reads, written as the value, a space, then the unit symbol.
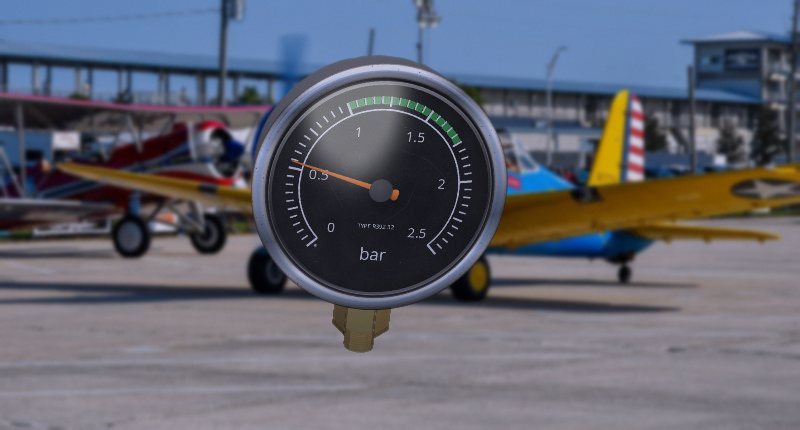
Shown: 0.55 bar
